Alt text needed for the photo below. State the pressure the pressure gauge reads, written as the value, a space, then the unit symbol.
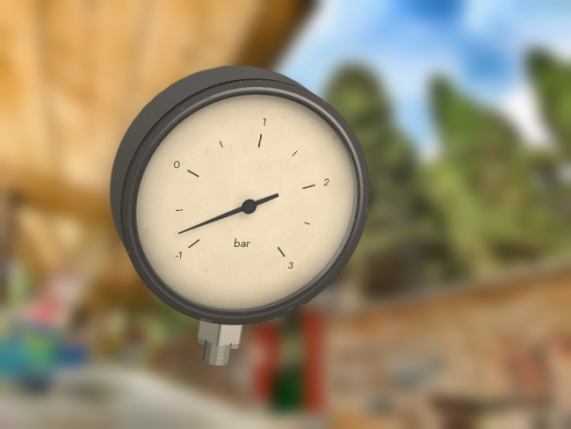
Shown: -0.75 bar
